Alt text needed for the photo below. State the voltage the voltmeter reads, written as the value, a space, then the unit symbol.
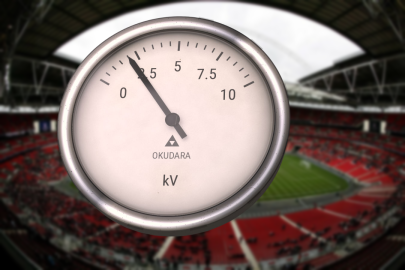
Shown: 2 kV
